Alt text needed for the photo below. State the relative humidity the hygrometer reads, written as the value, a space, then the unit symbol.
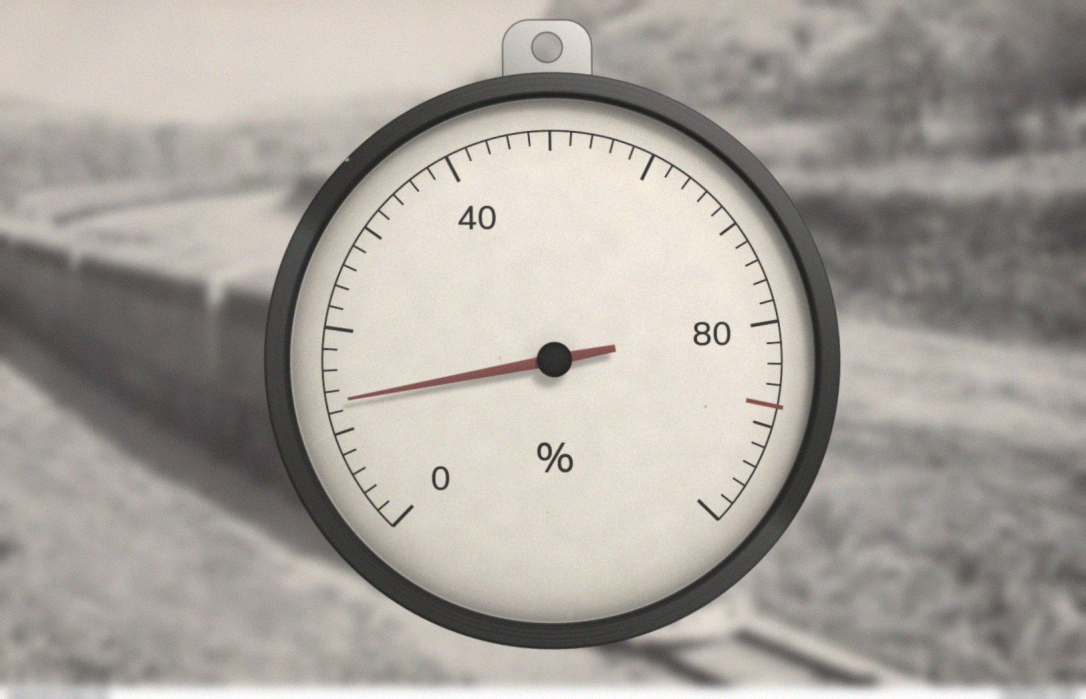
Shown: 13 %
